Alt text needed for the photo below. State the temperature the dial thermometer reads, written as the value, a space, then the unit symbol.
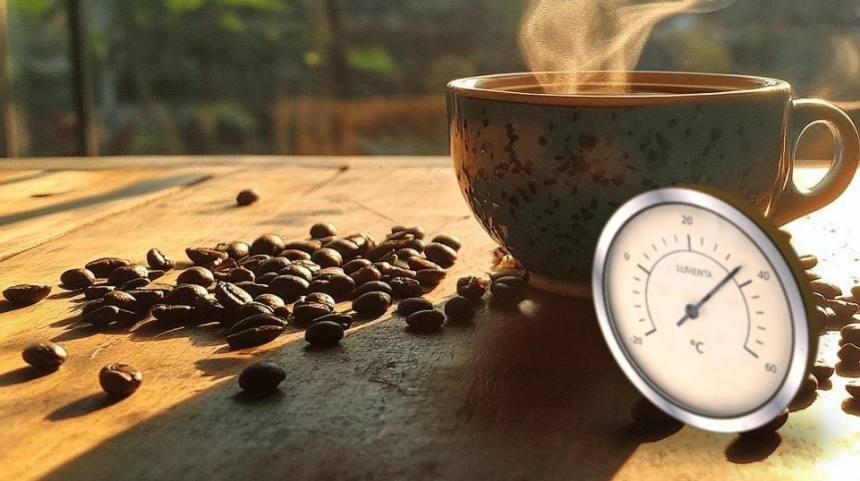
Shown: 36 °C
